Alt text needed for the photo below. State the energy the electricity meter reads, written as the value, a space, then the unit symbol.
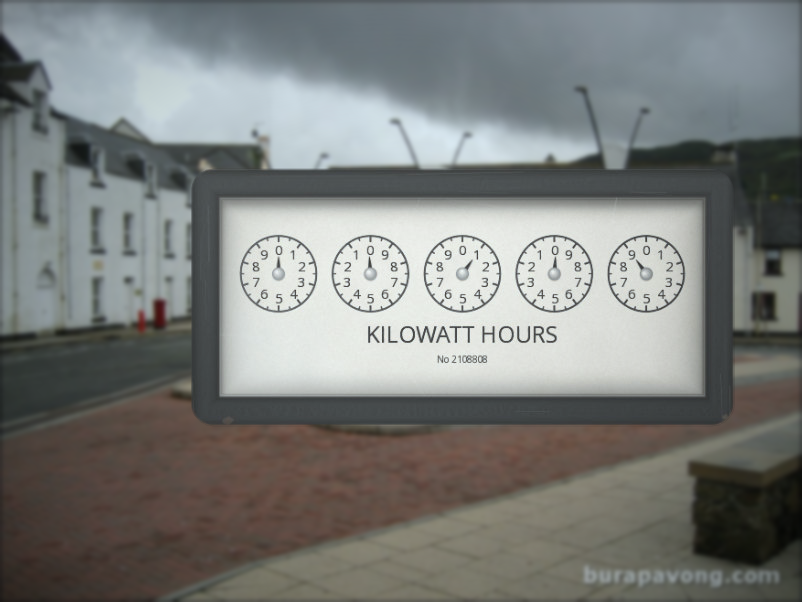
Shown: 99 kWh
